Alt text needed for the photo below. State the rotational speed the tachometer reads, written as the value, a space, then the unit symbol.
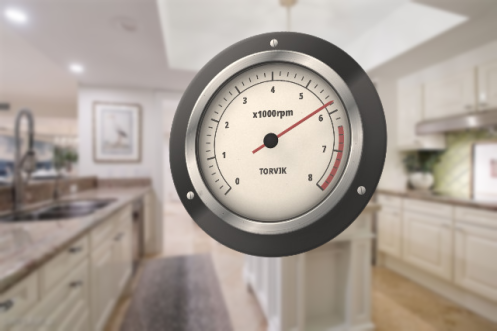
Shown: 5800 rpm
